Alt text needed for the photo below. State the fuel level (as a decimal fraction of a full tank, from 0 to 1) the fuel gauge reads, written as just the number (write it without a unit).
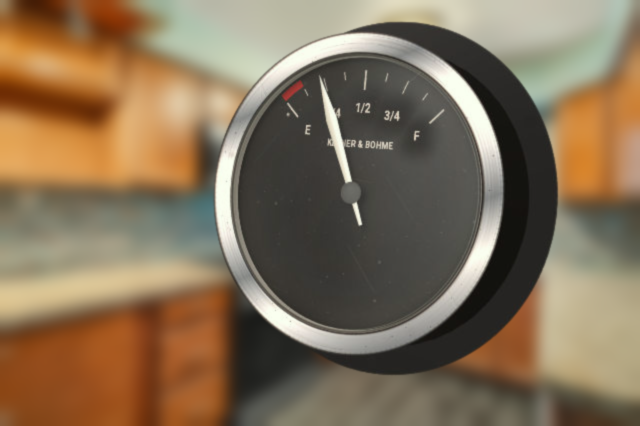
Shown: 0.25
